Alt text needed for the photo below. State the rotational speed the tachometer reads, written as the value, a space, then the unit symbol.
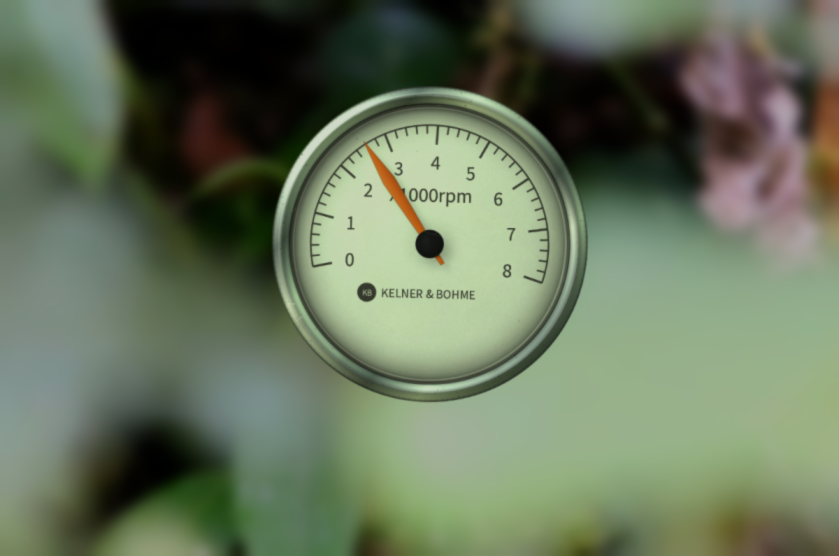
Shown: 2600 rpm
